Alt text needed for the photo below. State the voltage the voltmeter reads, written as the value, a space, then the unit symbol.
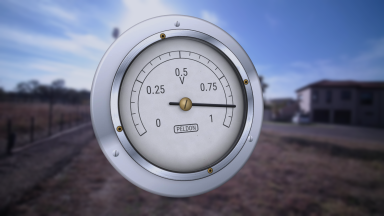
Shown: 0.9 V
